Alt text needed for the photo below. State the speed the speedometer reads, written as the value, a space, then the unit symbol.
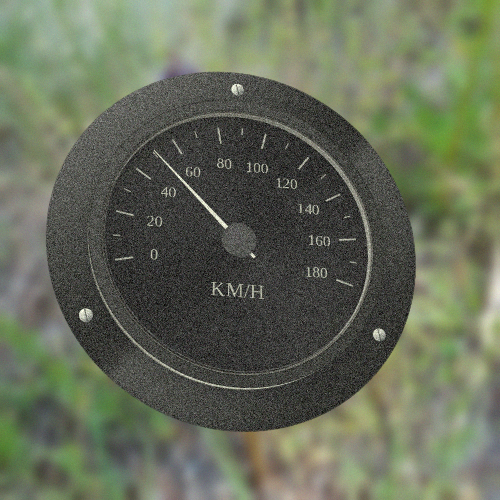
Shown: 50 km/h
